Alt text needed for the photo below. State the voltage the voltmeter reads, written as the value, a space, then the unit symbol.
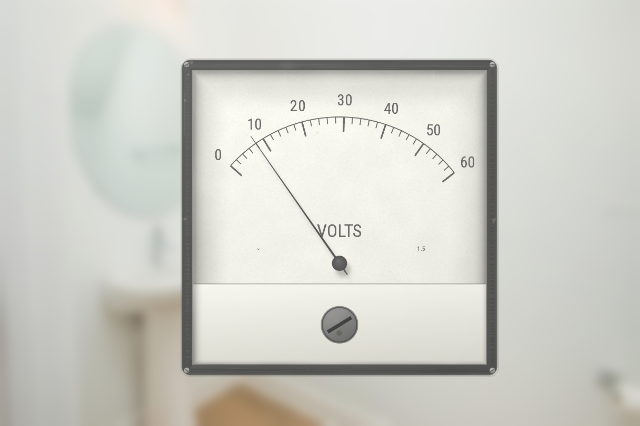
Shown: 8 V
